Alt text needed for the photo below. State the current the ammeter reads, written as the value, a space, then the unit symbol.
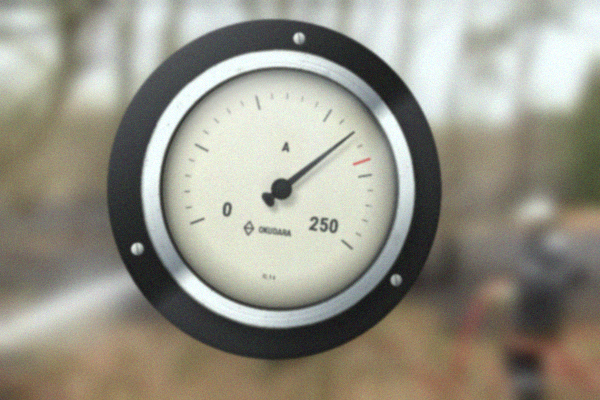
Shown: 170 A
